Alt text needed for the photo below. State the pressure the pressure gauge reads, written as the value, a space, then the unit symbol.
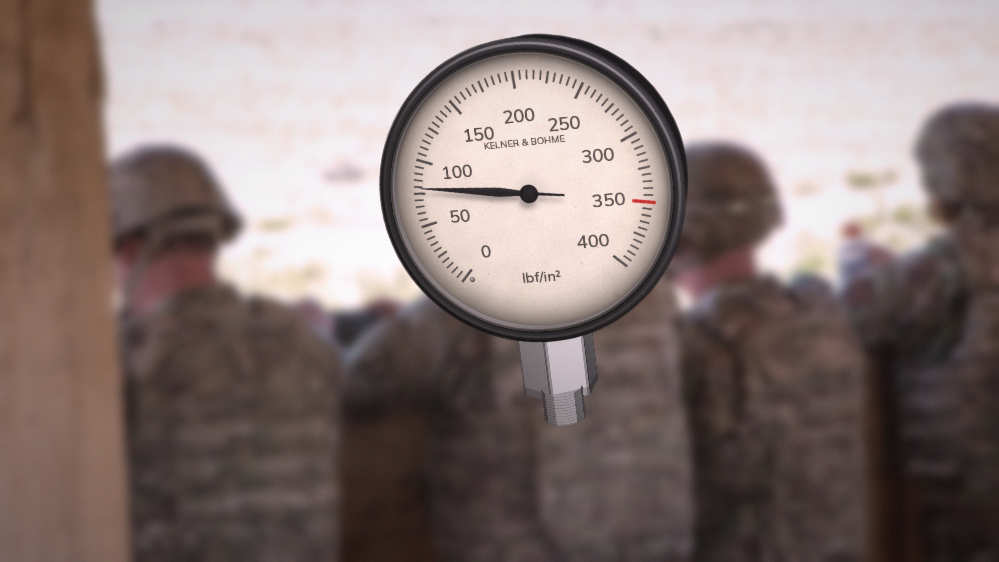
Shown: 80 psi
